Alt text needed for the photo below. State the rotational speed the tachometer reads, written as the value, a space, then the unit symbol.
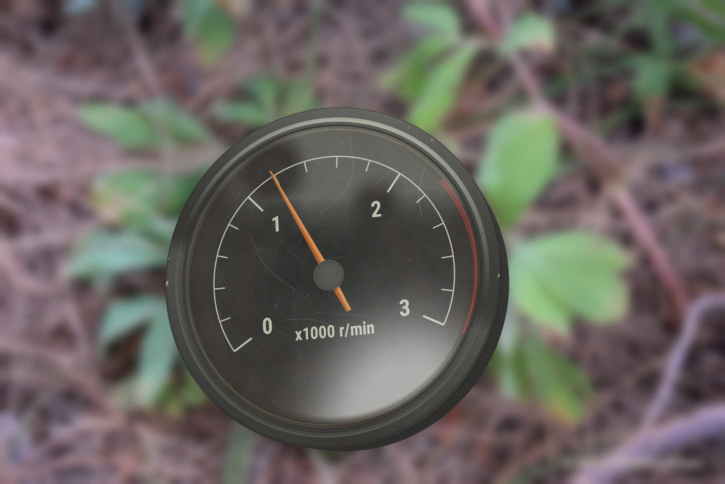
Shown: 1200 rpm
